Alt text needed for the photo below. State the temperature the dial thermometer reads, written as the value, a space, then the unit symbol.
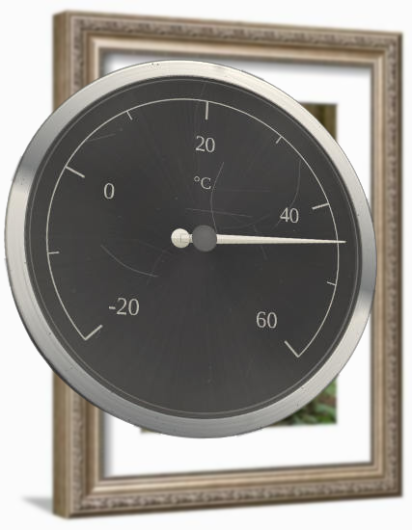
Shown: 45 °C
